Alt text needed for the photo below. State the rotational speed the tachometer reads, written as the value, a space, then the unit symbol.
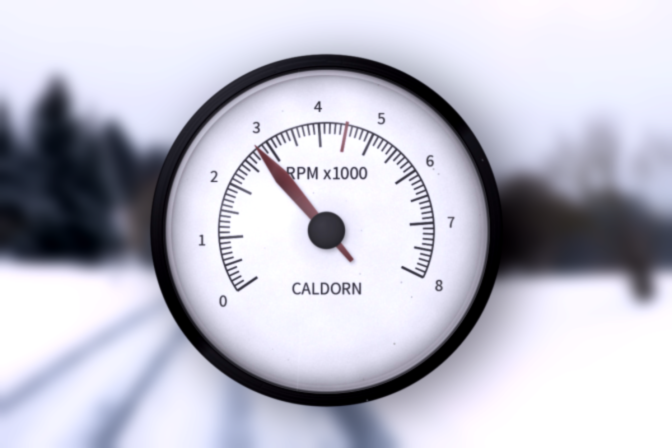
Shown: 2800 rpm
